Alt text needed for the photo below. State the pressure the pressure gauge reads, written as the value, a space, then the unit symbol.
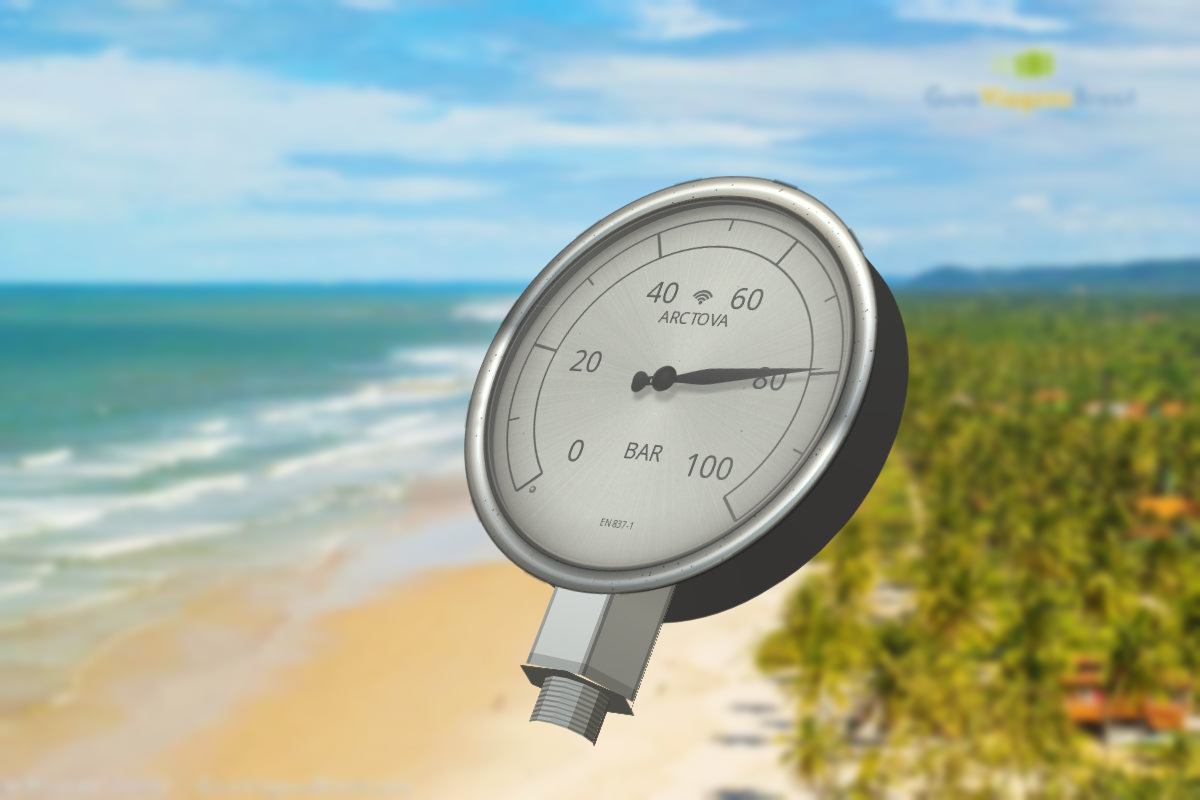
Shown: 80 bar
